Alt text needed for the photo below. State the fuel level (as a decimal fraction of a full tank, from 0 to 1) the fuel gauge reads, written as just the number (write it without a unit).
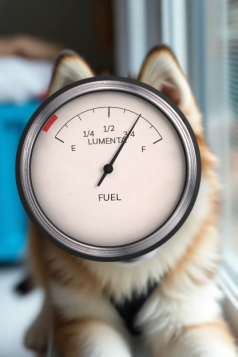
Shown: 0.75
